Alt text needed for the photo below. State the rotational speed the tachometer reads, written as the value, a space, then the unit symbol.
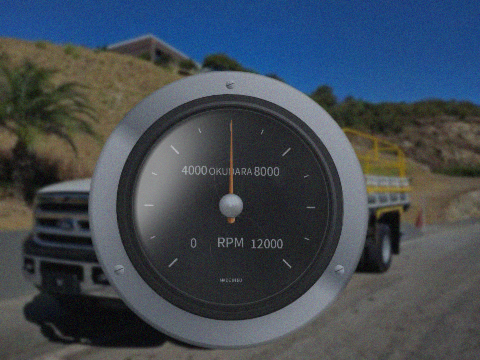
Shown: 6000 rpm
